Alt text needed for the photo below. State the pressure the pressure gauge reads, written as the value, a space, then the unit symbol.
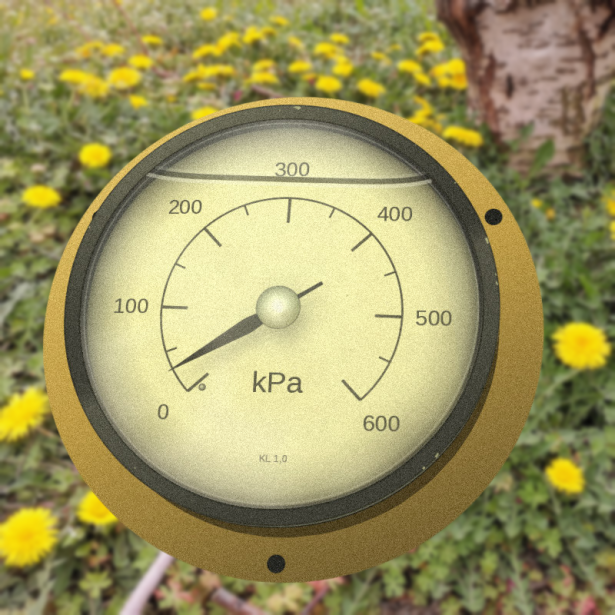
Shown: 25 kPa
